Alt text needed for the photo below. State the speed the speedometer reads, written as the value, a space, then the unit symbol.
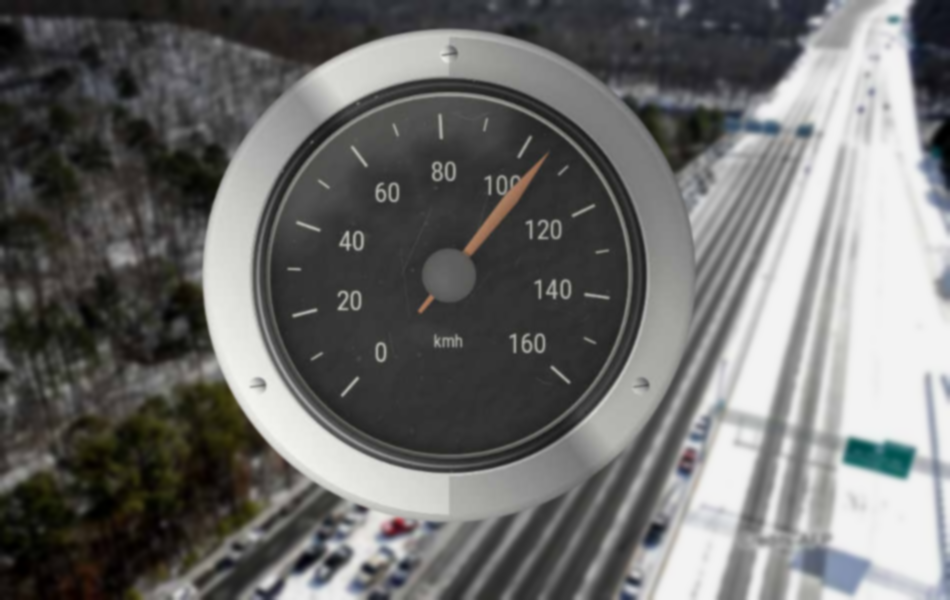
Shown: 105 km/h
